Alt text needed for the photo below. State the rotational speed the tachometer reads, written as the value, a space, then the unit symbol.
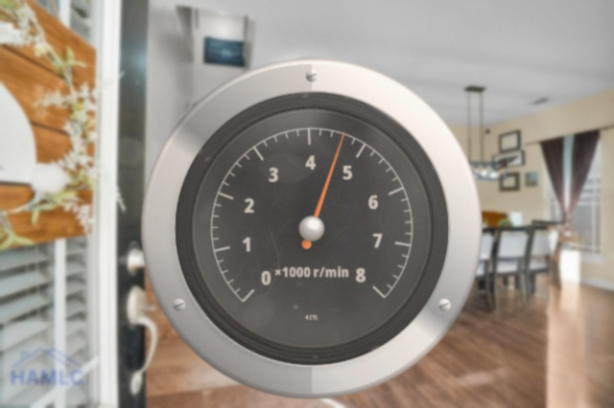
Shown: 4600 rpm
